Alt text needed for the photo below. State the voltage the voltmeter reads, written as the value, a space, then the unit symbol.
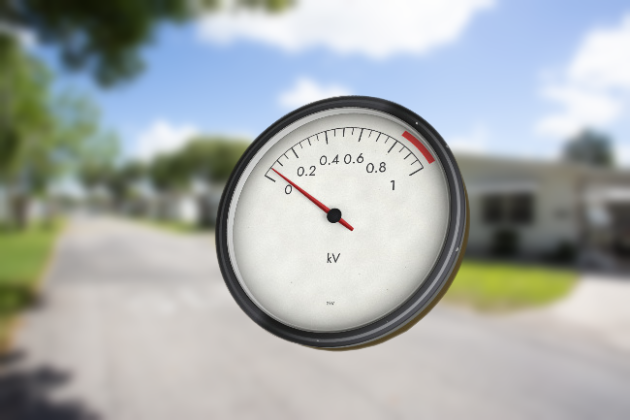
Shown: 0.05 kV
